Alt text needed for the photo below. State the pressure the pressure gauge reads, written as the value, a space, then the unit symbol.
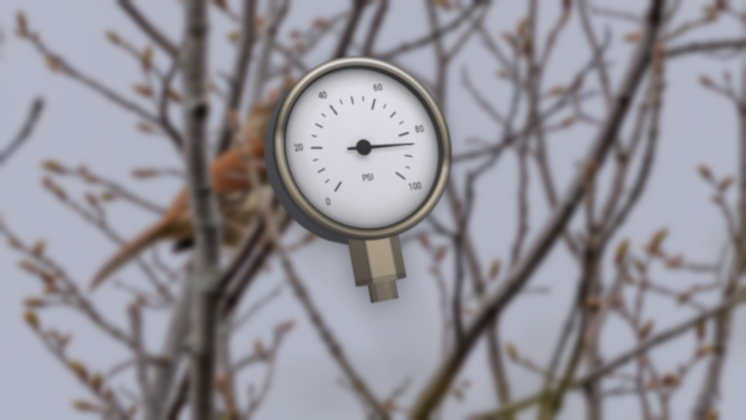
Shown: 85 psi
